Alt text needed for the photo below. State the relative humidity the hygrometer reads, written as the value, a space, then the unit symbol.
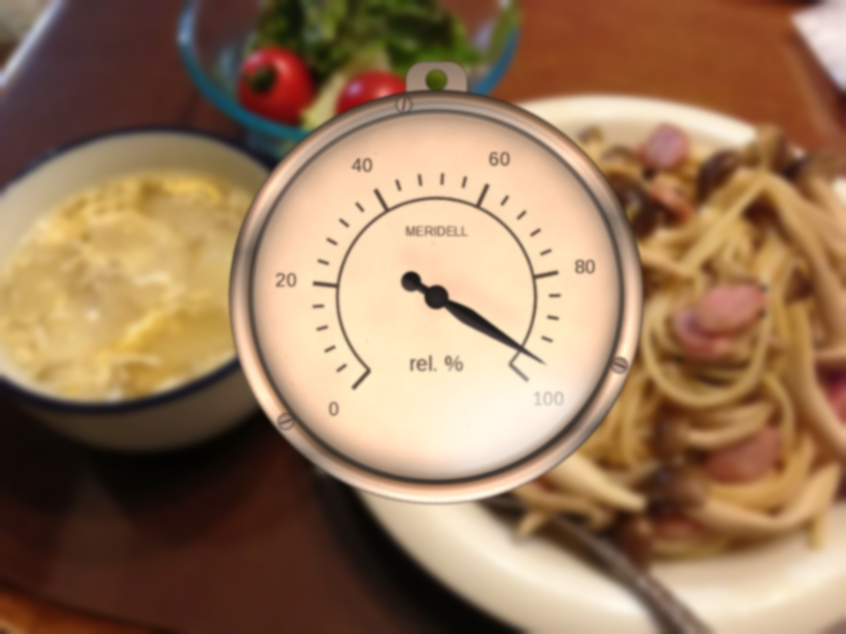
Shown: 96 %
